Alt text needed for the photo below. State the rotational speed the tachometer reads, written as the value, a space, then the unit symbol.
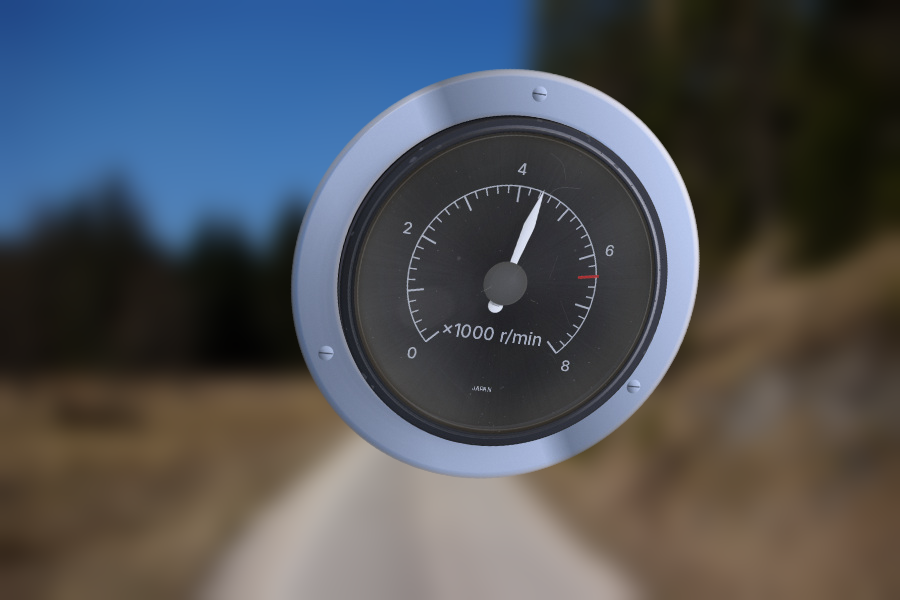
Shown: 4400 rpm
